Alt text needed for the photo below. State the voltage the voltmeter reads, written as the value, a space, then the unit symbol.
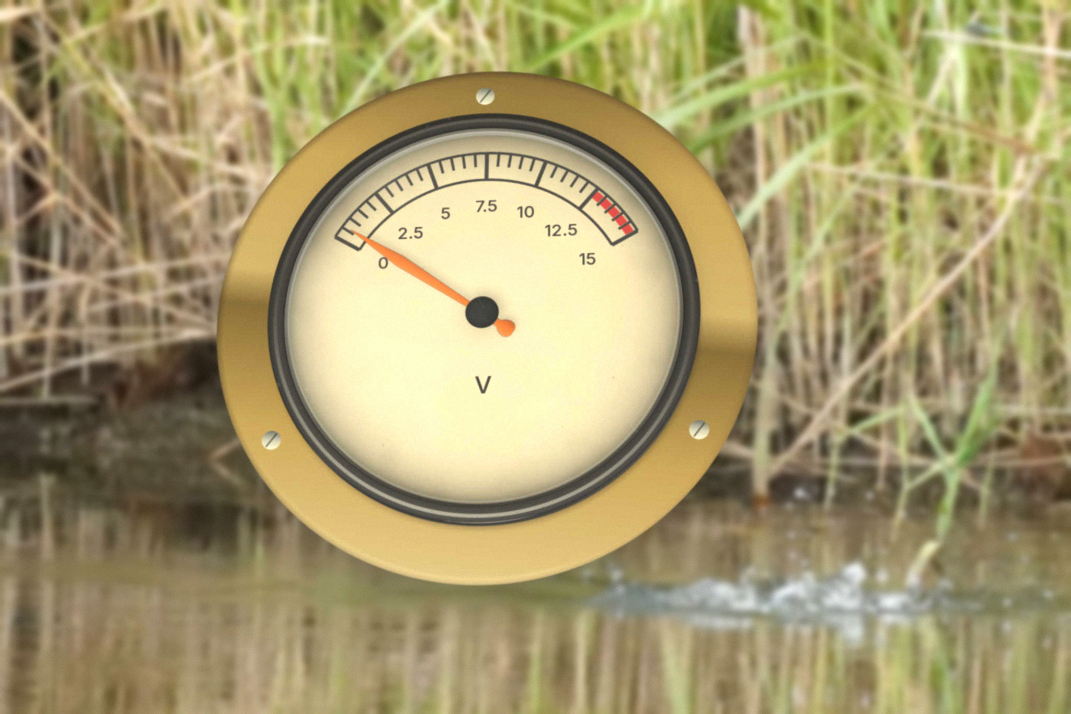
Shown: 0.5 V
